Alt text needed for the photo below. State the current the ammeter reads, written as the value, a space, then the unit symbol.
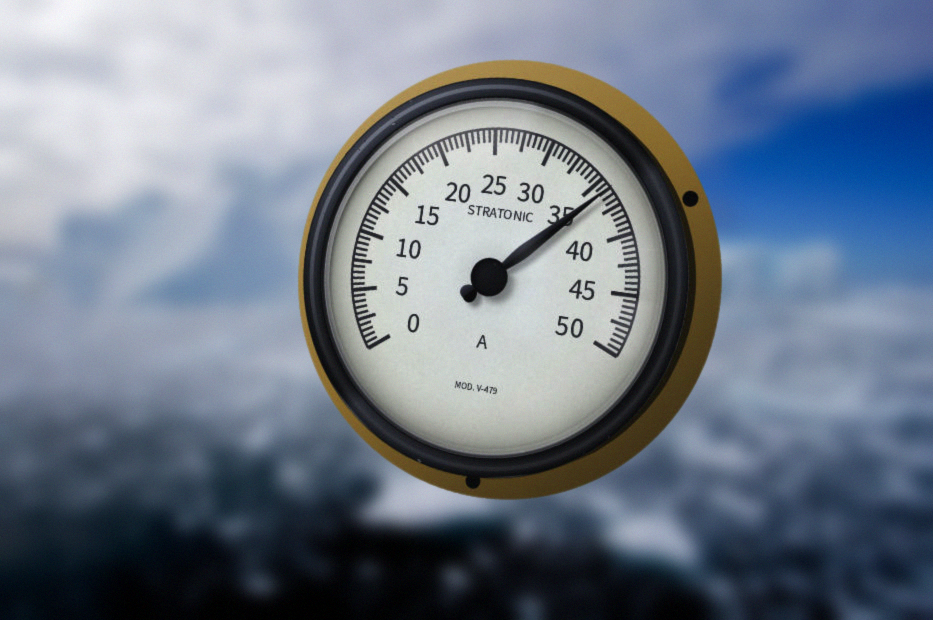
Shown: 36 A
